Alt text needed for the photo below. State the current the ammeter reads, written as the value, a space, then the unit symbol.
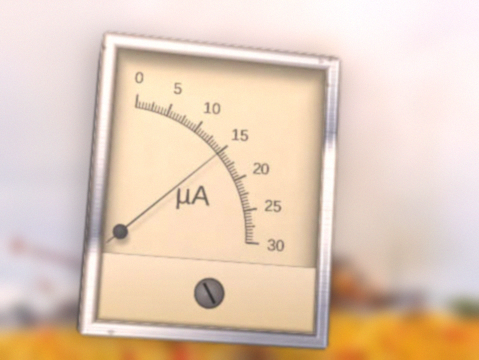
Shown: 15 µA
